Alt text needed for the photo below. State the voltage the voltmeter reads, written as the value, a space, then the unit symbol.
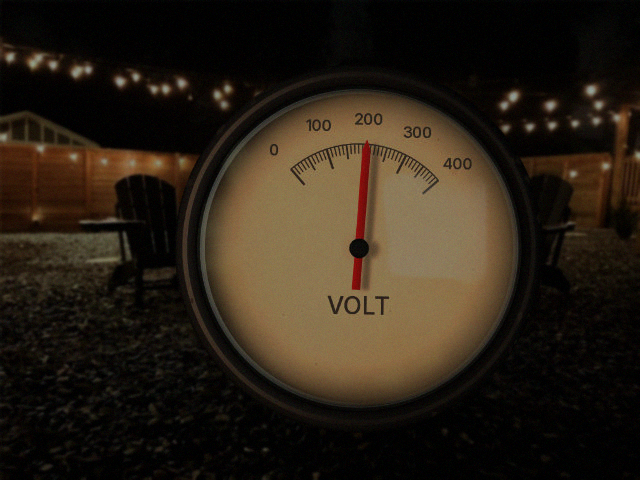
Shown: 200 V
